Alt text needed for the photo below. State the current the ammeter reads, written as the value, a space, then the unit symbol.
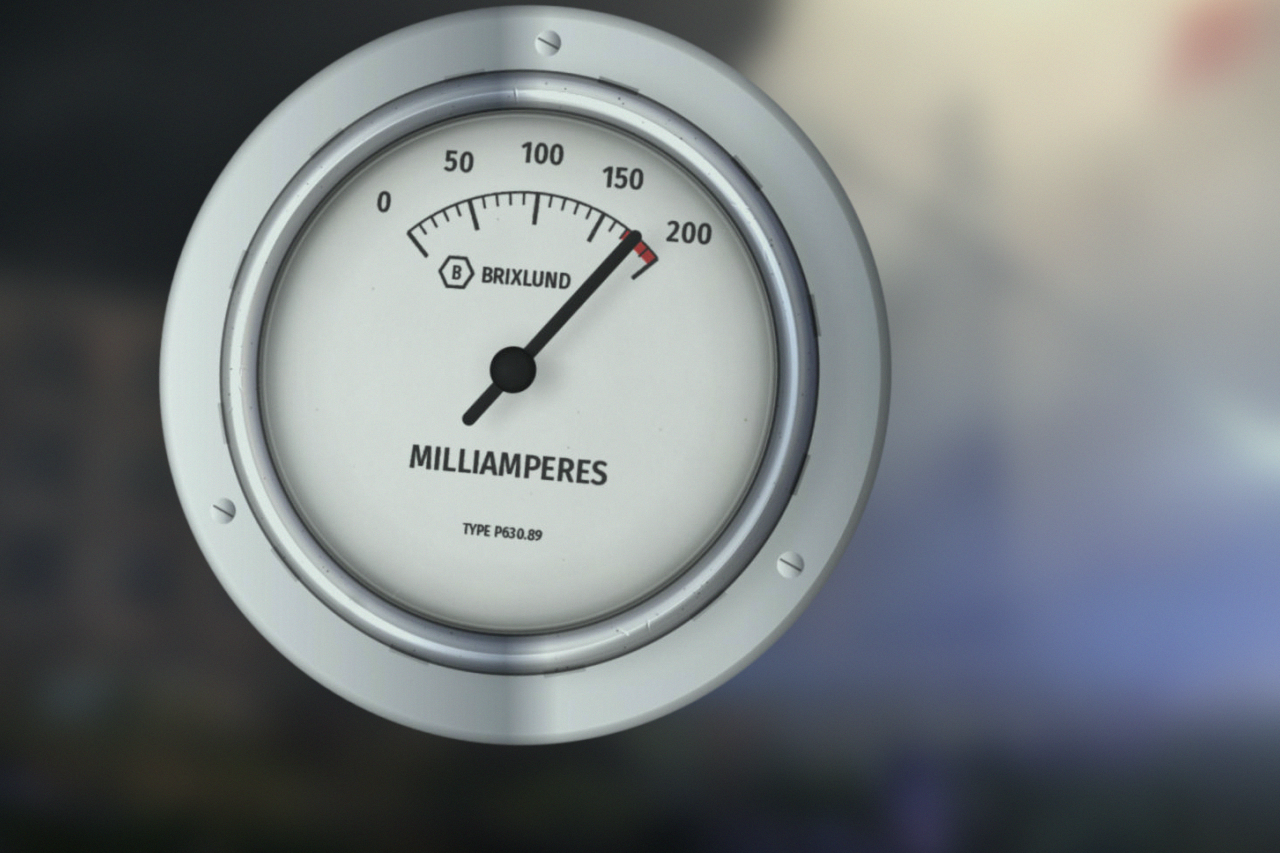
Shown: 180 mA
